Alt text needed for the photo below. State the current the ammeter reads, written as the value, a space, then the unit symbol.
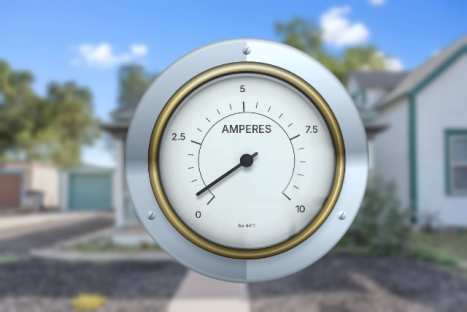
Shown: 0.5 A
